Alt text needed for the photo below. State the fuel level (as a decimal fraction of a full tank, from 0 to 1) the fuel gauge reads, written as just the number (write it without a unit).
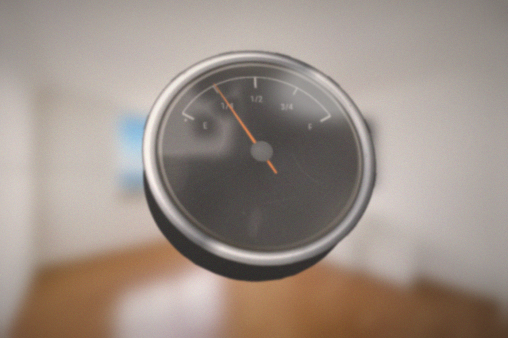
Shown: 0.25
